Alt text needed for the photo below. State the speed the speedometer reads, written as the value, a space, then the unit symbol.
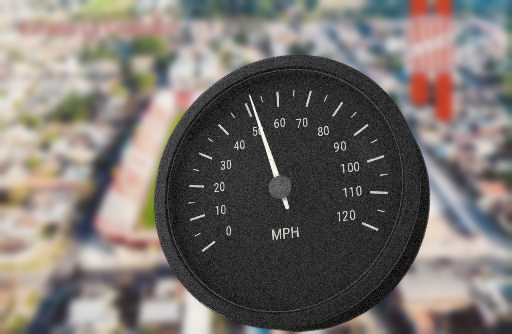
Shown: 52.5 mph
